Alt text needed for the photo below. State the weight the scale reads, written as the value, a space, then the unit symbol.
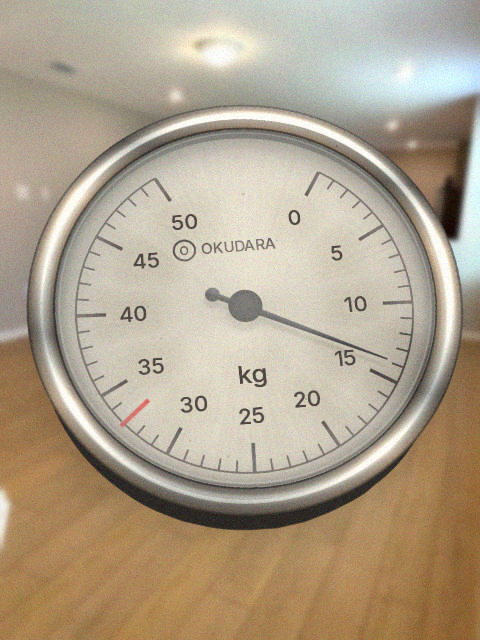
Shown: 14 kg
